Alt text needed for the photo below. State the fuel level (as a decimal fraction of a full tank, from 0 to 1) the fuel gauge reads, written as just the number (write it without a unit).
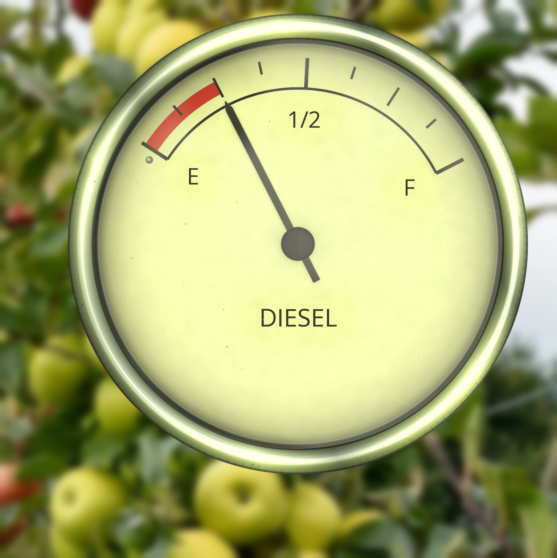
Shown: 0.25
